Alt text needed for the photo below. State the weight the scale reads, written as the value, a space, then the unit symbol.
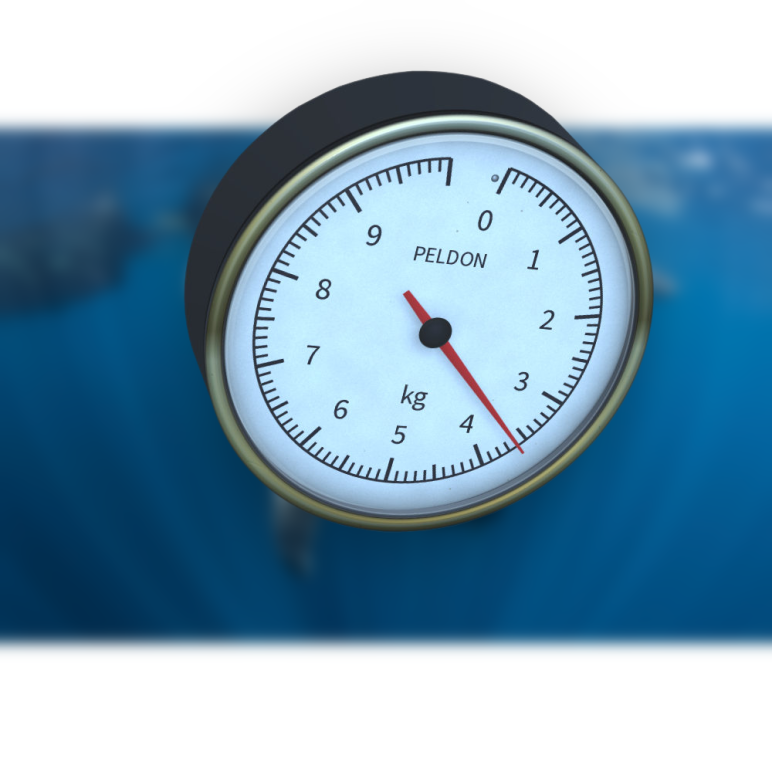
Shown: 3.6 kg
